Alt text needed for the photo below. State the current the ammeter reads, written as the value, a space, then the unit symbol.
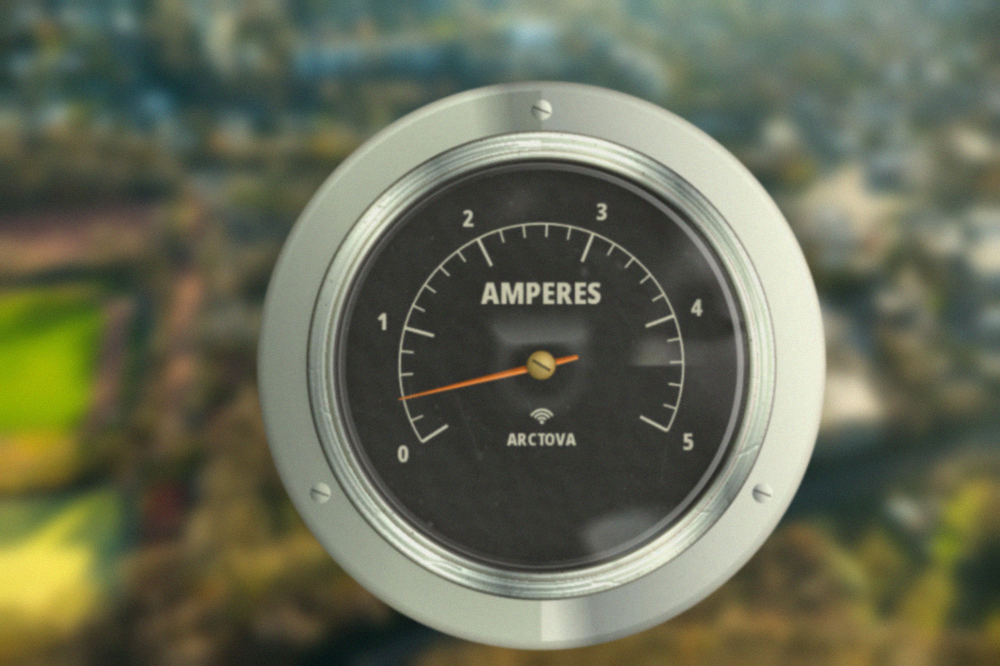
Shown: 0.4 A
